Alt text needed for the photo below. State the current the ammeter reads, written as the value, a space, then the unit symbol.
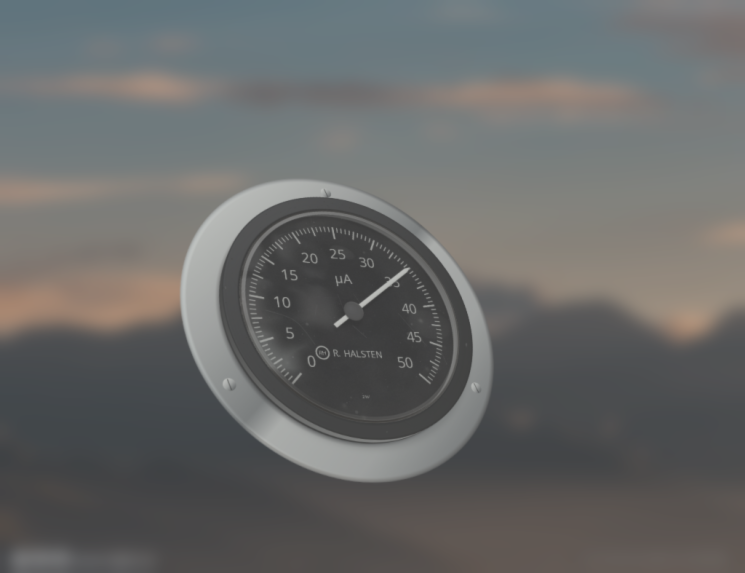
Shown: 35 µA
